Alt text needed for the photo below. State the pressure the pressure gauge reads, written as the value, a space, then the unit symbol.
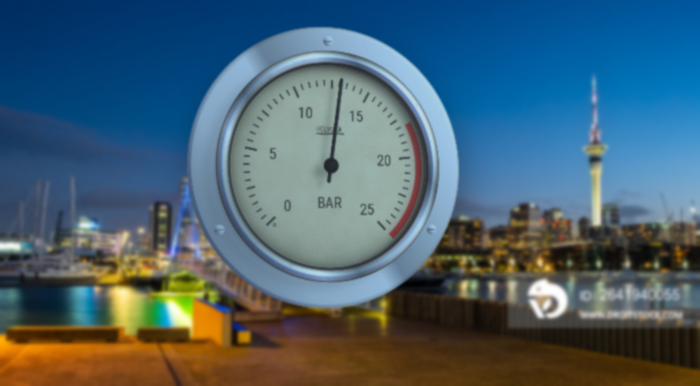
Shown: 13 bar
